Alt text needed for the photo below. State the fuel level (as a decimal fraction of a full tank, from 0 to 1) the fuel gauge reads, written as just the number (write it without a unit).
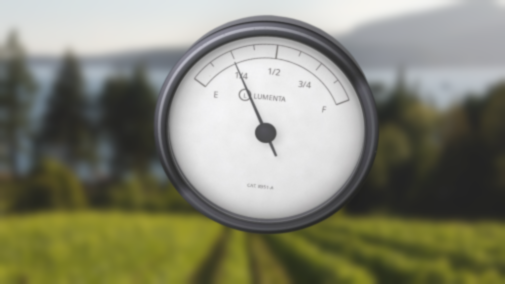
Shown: 0.25
